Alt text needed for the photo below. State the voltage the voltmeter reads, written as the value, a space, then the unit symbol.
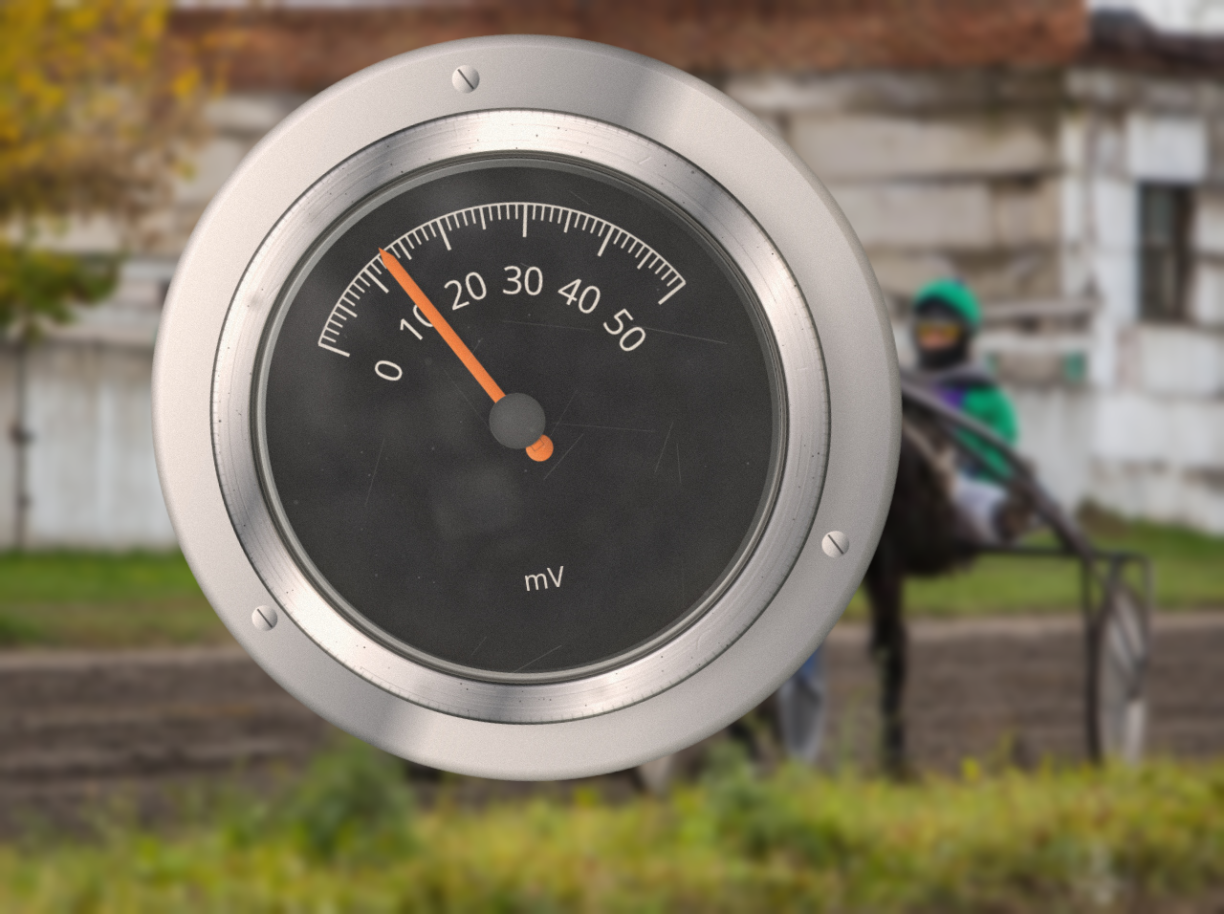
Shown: 13 mV
